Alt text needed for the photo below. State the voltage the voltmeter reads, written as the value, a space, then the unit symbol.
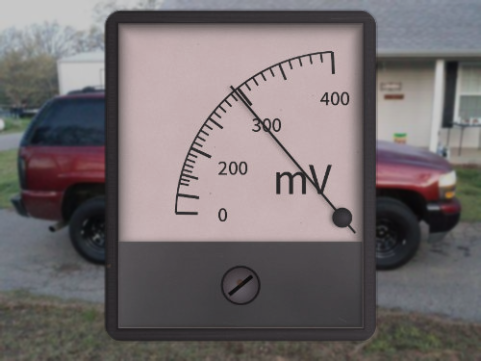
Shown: 295 mV
